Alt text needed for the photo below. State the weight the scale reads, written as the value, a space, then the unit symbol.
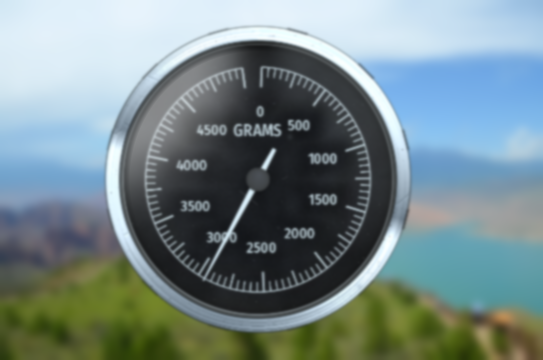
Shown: 2950 g
